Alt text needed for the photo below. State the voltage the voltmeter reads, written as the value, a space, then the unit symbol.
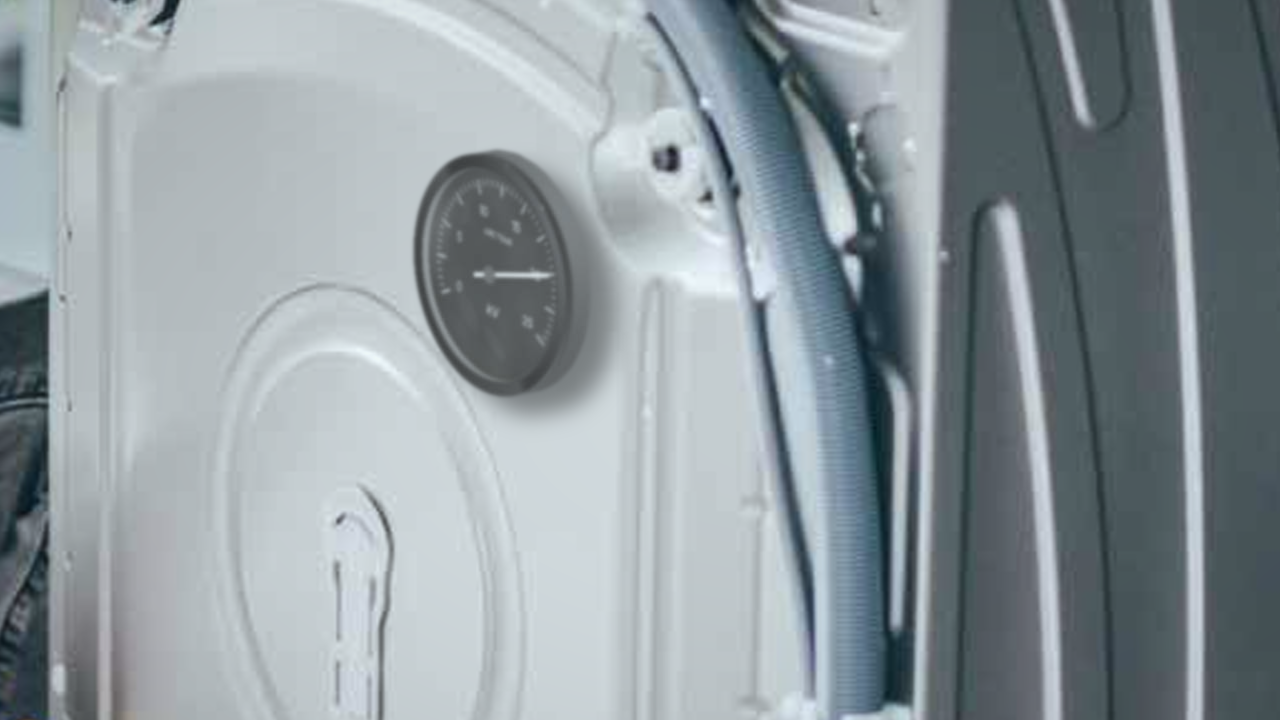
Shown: 20 kV
